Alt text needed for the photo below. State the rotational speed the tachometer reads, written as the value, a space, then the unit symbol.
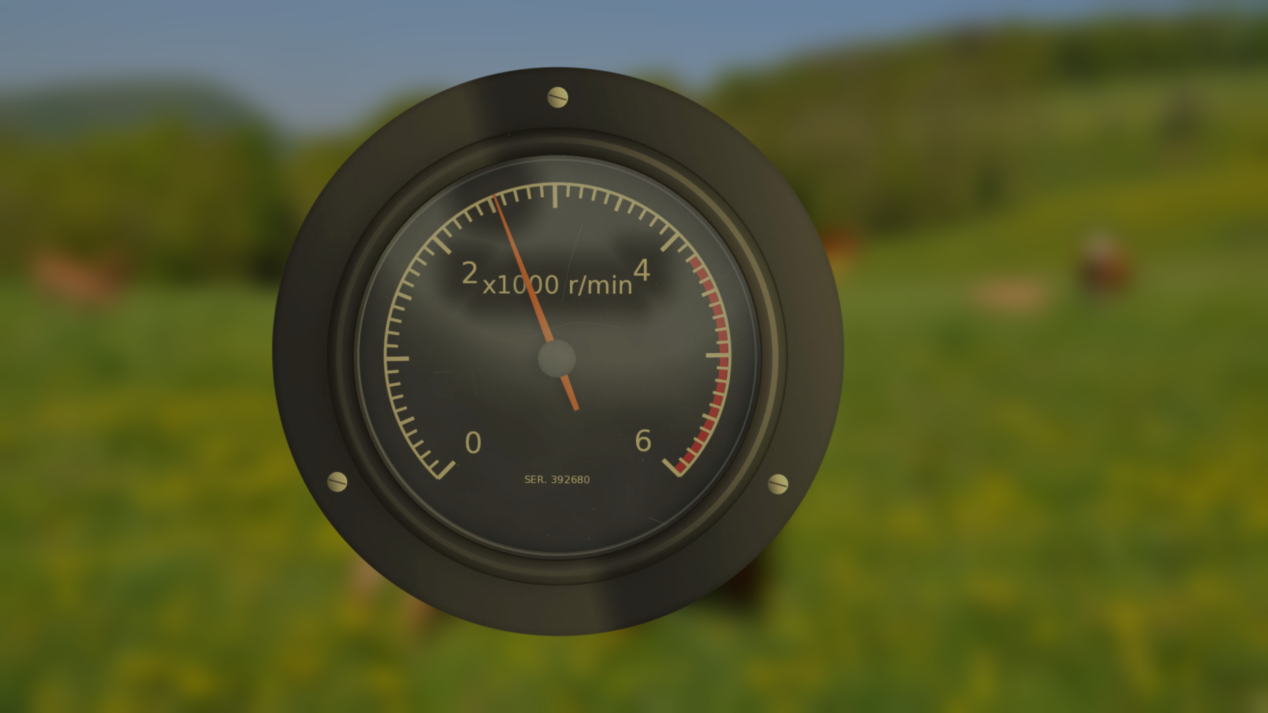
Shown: 2550 rpm
